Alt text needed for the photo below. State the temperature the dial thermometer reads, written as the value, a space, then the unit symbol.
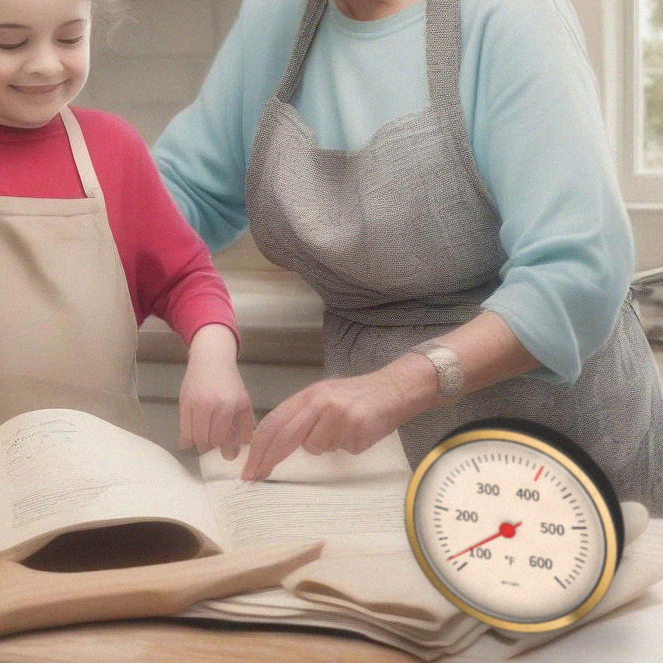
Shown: 120 °F
